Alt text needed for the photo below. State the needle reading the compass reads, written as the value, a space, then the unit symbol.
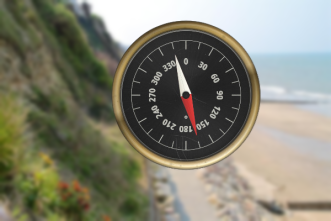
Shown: 165 °
